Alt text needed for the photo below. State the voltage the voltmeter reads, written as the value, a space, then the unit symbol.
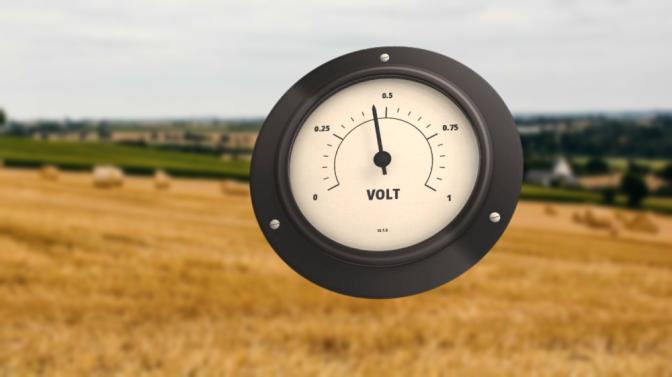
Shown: 0.45 V
